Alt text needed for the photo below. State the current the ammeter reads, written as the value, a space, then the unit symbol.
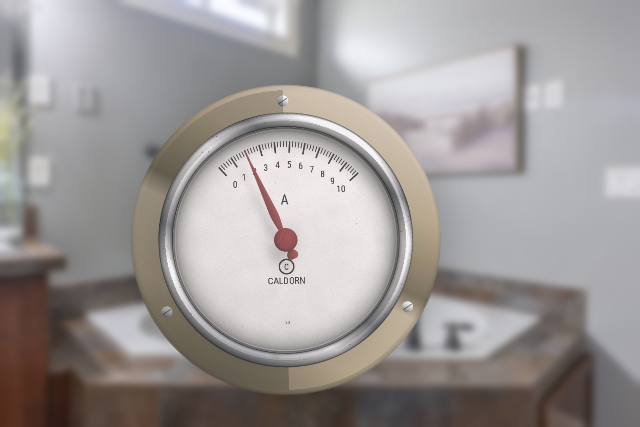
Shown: 2 A
